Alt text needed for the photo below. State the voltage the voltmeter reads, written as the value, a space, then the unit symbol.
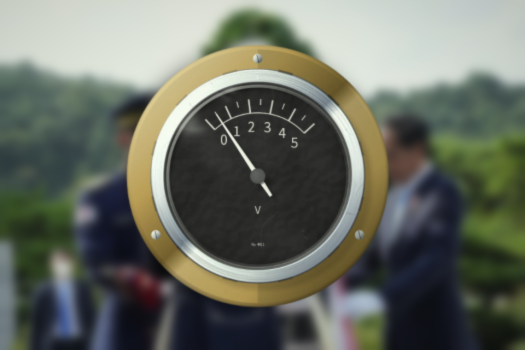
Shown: 0.5 V
